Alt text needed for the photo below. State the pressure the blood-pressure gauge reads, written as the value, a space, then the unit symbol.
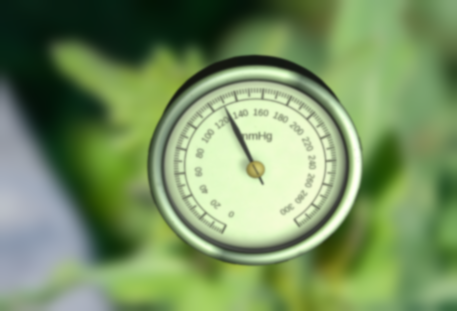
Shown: 130 mmHg
